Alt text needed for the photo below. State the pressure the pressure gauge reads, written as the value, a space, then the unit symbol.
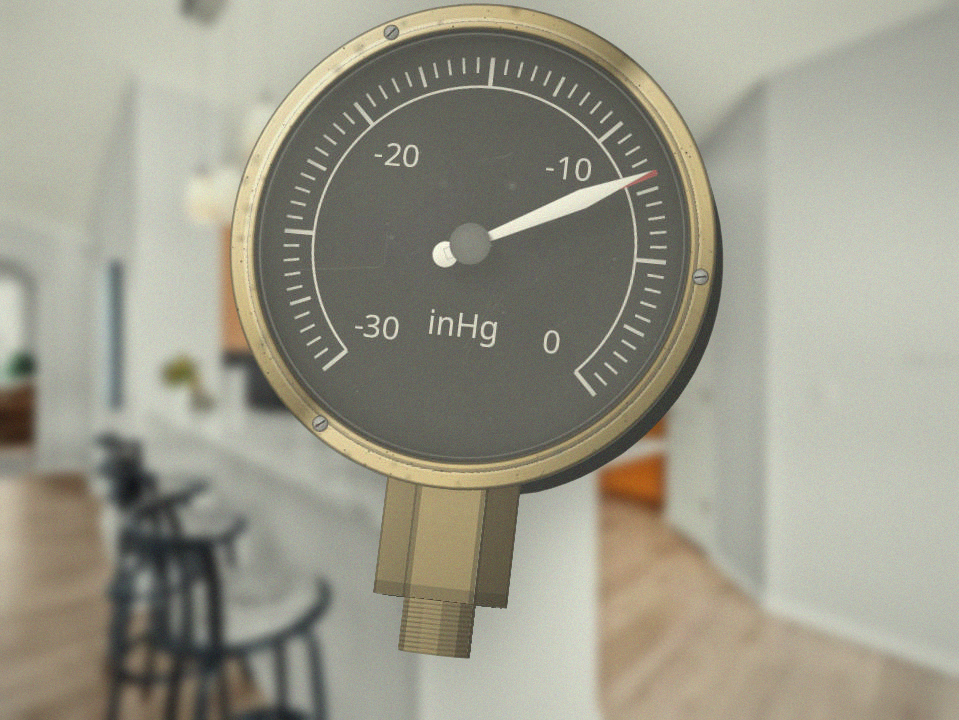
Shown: -8 inHg
